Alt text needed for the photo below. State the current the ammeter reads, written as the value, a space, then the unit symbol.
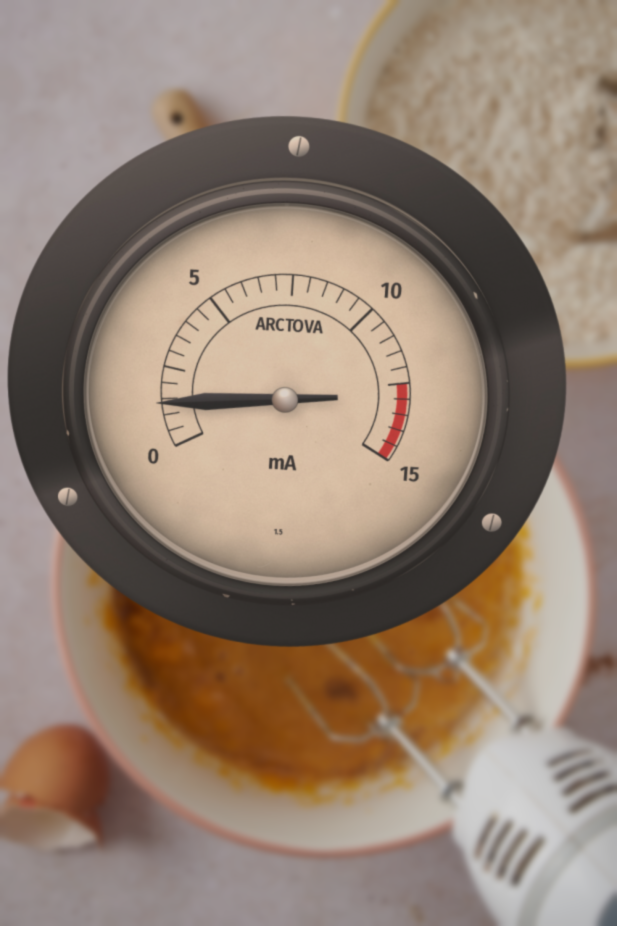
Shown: 1.5 mA
